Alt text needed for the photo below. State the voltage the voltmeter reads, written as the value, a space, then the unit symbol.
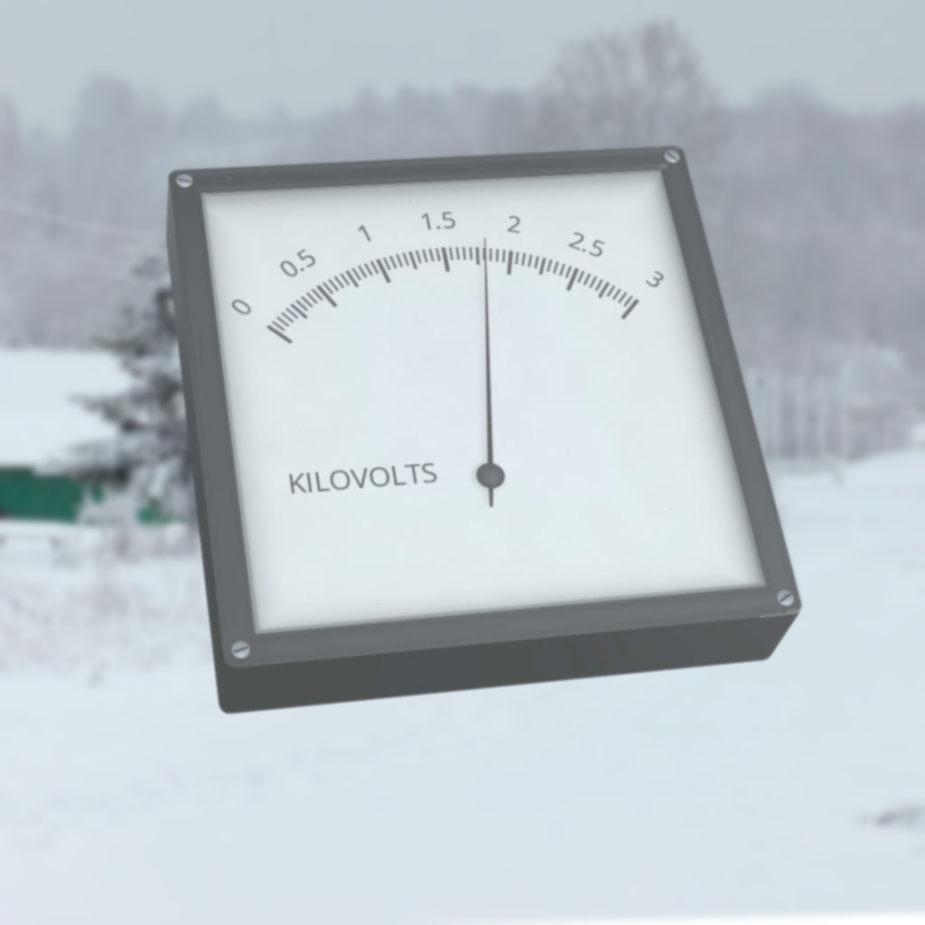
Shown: 1.8 kV
